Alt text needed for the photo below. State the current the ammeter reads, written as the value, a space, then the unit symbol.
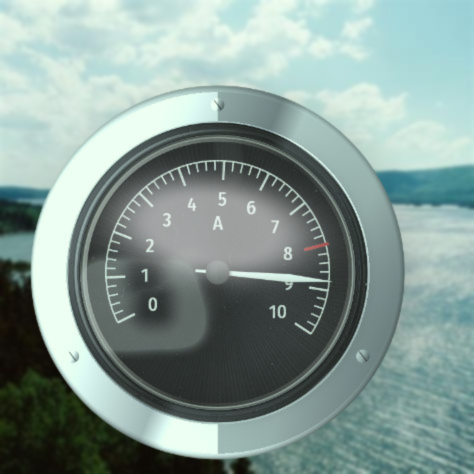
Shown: 8.8 A
